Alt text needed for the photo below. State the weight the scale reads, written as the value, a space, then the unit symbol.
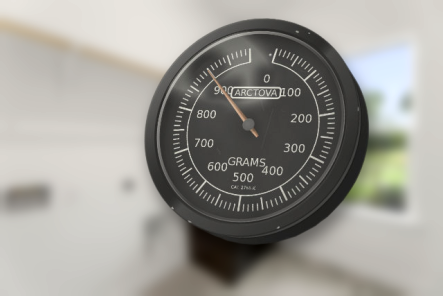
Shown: 900 g
